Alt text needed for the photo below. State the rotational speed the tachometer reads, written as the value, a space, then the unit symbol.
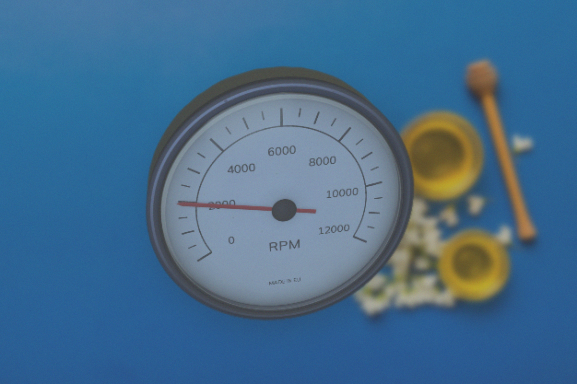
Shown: 2000 rpm
